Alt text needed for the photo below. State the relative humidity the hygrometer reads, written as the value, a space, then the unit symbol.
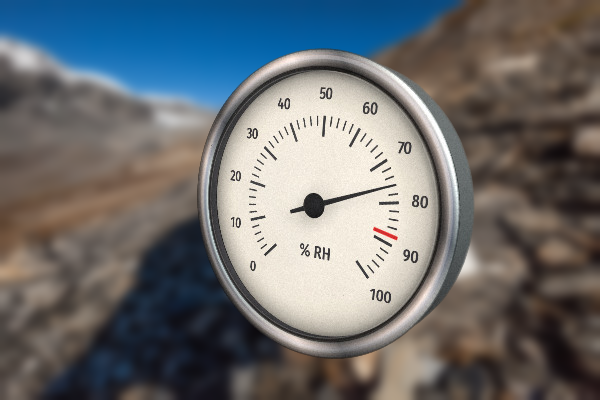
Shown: 76 %
